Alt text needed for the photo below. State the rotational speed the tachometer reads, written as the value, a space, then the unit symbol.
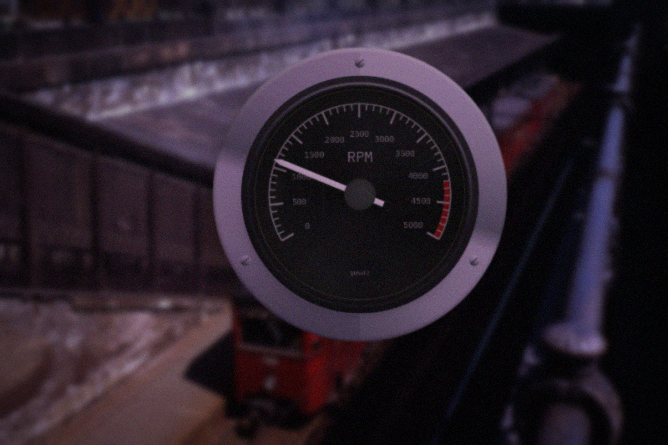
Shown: 1100 rpm
